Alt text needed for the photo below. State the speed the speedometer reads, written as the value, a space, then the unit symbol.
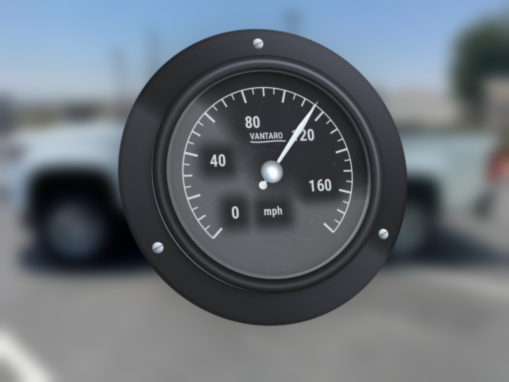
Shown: 115 mph
